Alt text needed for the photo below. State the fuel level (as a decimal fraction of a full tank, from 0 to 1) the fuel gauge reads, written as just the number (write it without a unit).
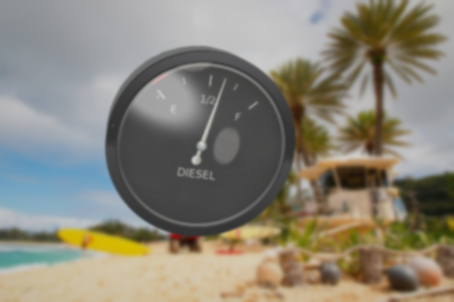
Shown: 0.625
